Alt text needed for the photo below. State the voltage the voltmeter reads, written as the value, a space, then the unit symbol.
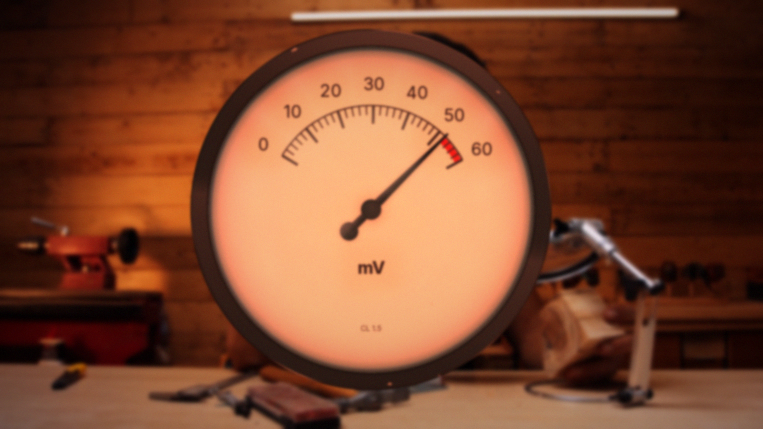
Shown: 52 mV
